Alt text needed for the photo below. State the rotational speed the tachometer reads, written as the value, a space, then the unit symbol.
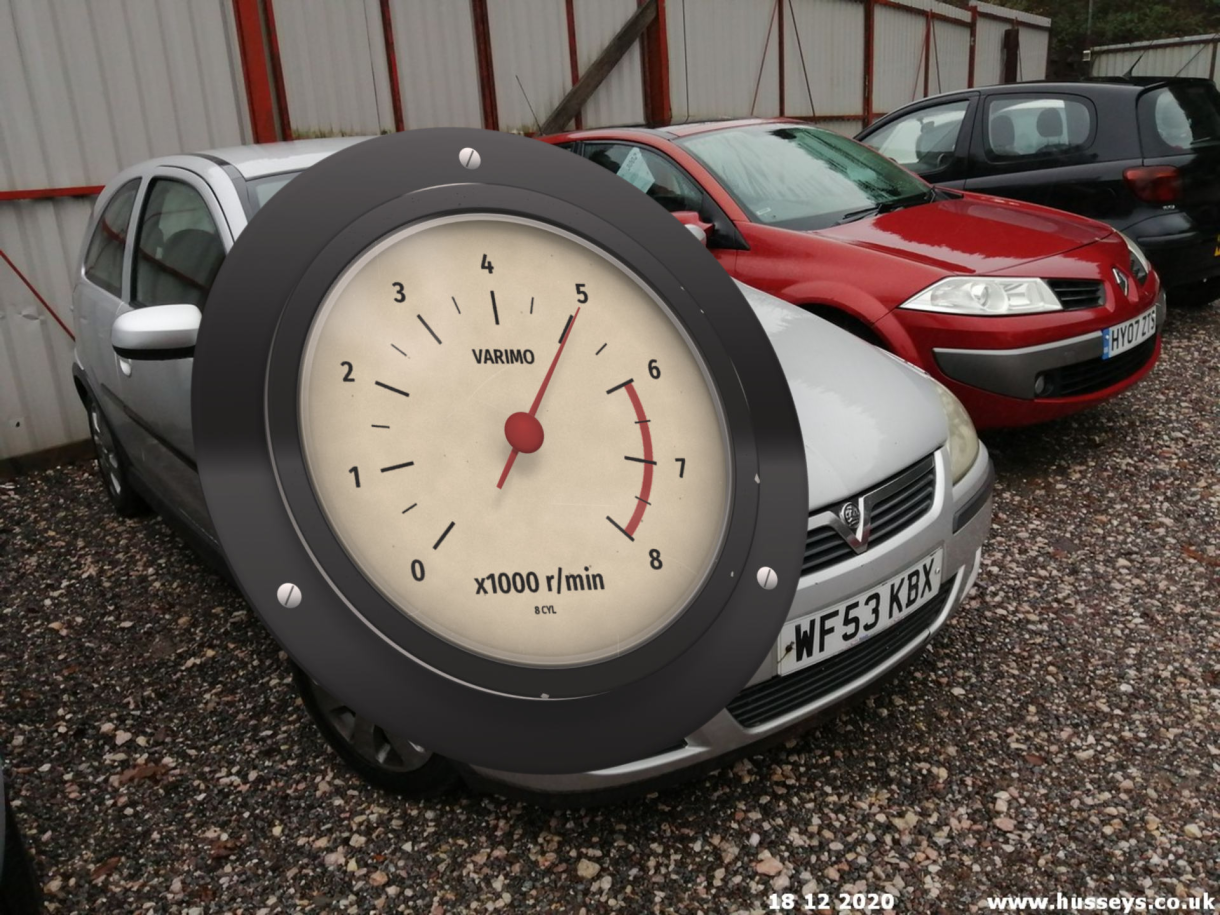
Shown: 5000 rpm
